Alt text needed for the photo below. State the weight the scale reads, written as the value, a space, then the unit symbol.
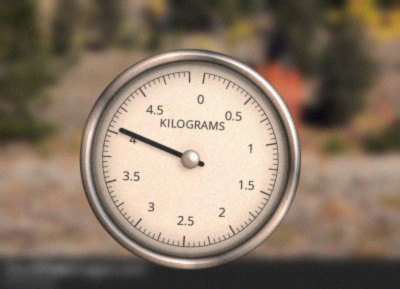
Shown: 4.05 kg
